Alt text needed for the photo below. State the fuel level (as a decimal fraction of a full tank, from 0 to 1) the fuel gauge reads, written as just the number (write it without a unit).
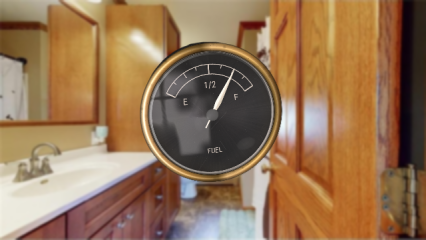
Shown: 0.75
